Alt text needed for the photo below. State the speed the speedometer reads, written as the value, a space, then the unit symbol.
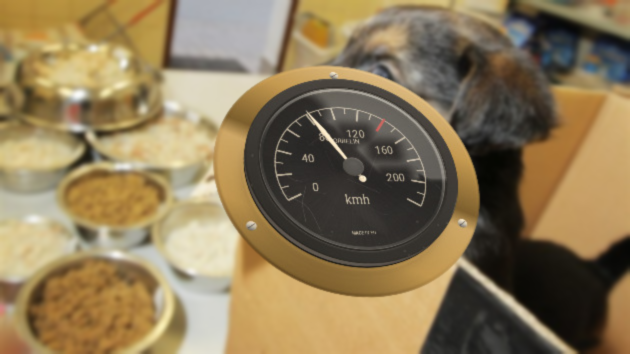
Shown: 80 km/h
